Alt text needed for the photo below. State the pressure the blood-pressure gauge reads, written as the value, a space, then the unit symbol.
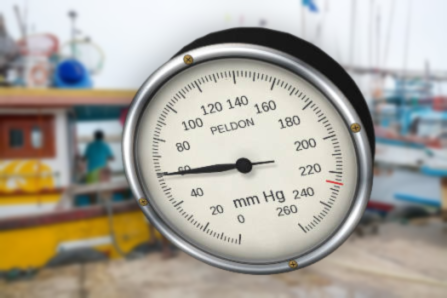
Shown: 60 mmHg
